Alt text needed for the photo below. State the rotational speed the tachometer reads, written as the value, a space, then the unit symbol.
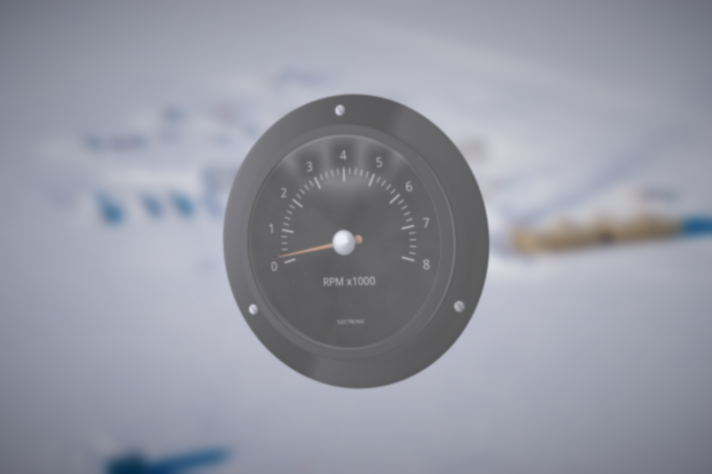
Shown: 200 rpm
